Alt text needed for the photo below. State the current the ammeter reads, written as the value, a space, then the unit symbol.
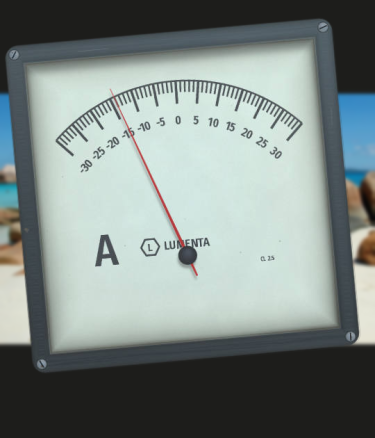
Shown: -14 A
